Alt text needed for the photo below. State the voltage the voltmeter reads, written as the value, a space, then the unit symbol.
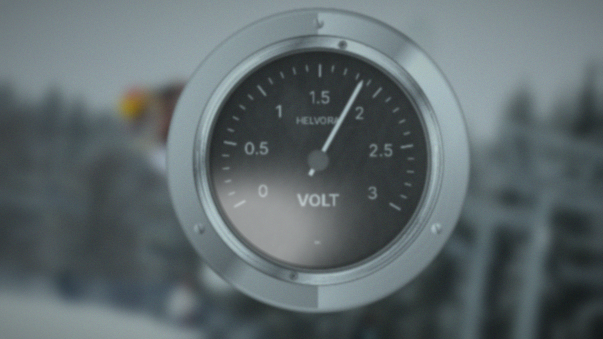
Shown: 1.85 V
